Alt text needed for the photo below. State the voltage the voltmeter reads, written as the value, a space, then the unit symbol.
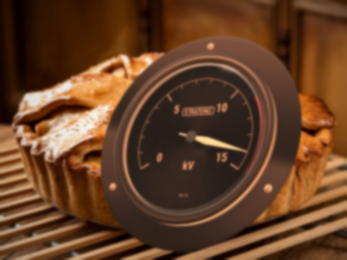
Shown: 14 kV
